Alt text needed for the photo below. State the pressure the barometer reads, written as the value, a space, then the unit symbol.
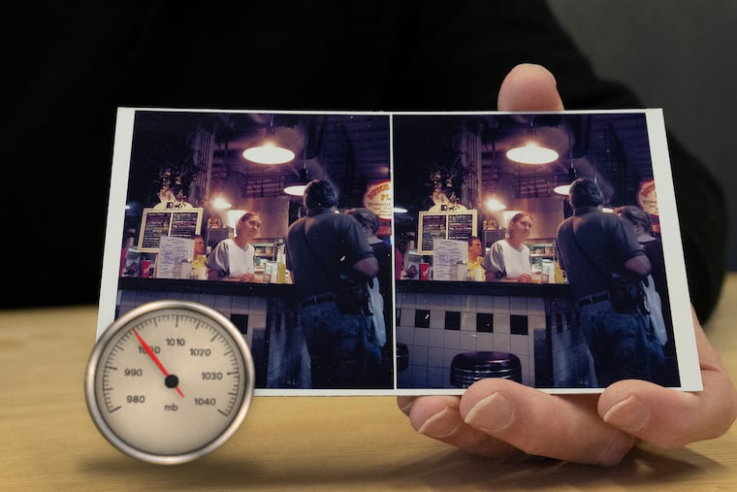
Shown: 1000 mbar
